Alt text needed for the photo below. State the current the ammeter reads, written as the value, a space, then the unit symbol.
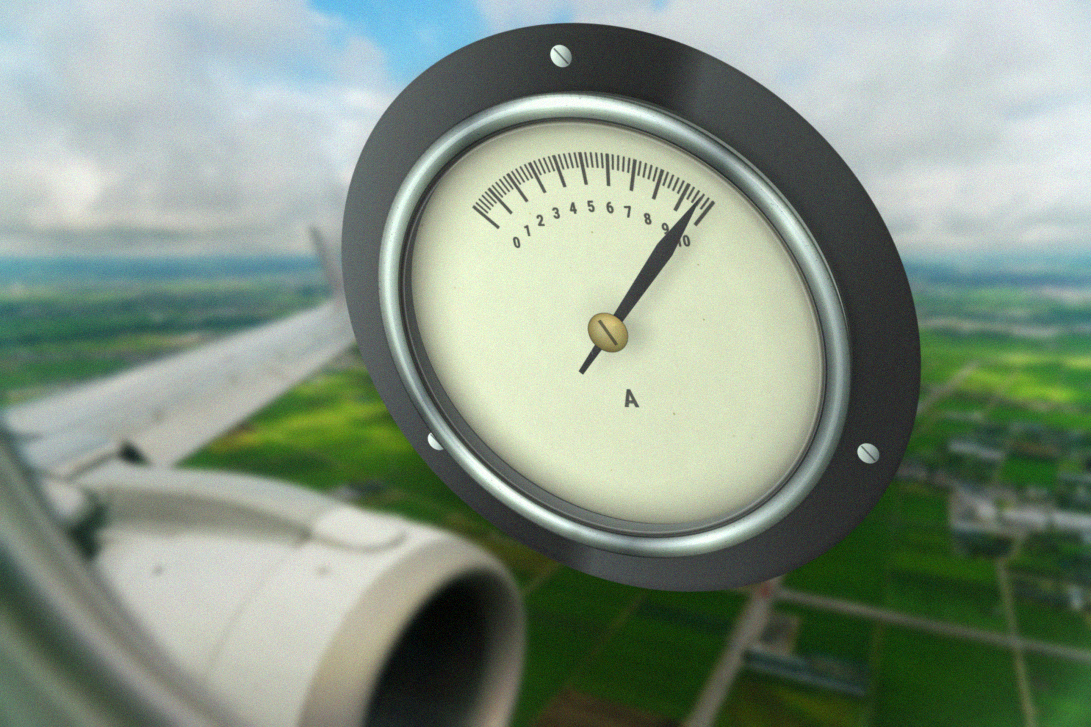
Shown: 9.6 A
